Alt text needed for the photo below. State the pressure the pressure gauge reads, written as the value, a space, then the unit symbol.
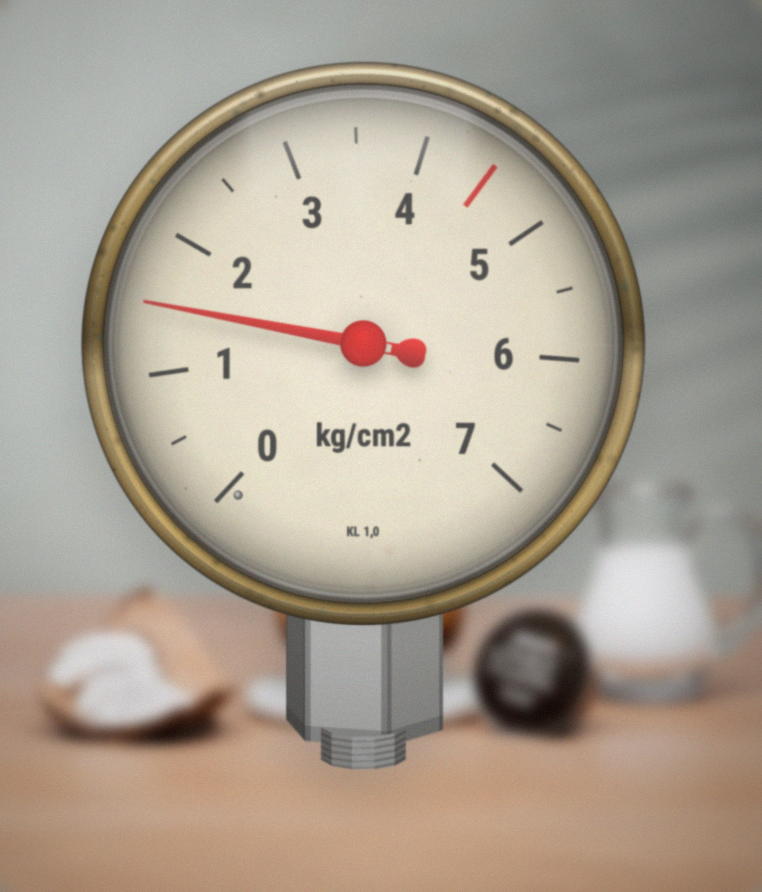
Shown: 1.5 kg/cm²
